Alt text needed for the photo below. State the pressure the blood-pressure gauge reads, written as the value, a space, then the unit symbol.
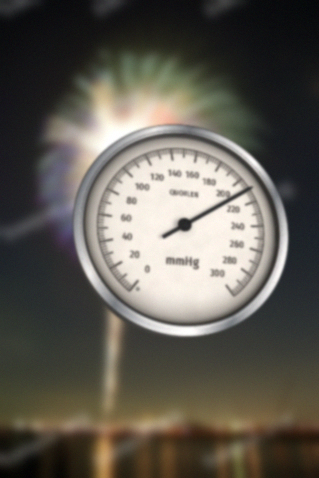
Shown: 210 mmHg
